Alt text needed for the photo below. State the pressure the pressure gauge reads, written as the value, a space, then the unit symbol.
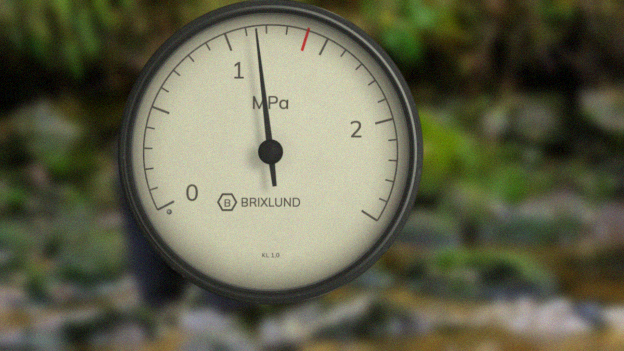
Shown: 1.15 MPa
